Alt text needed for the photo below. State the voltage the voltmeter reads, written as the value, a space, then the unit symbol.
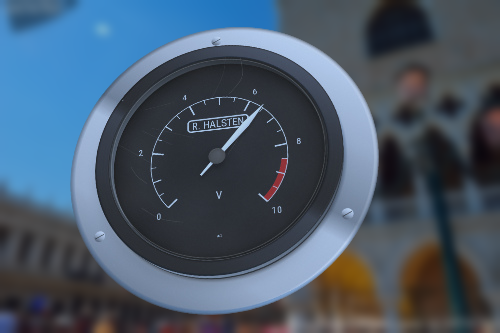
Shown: 6.5 V
